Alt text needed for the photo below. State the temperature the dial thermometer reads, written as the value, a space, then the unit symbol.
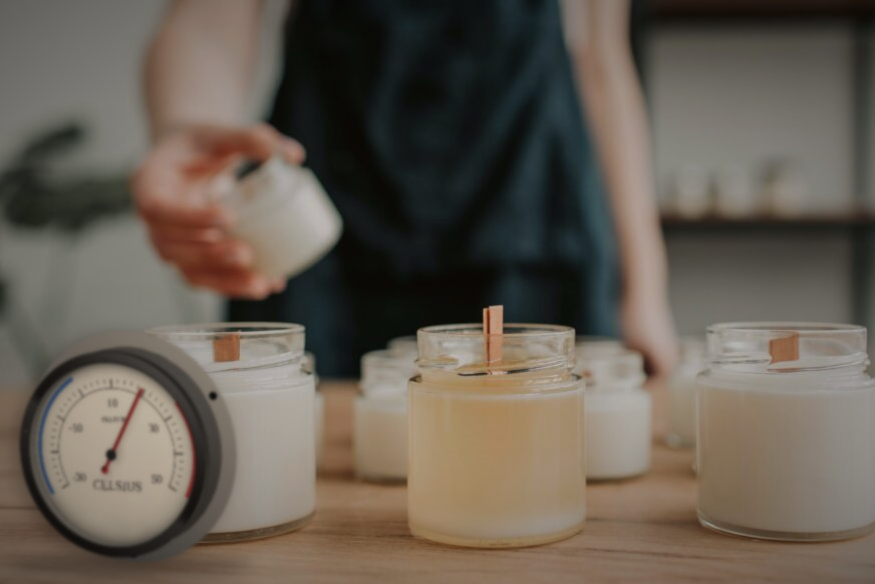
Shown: 20 °C
